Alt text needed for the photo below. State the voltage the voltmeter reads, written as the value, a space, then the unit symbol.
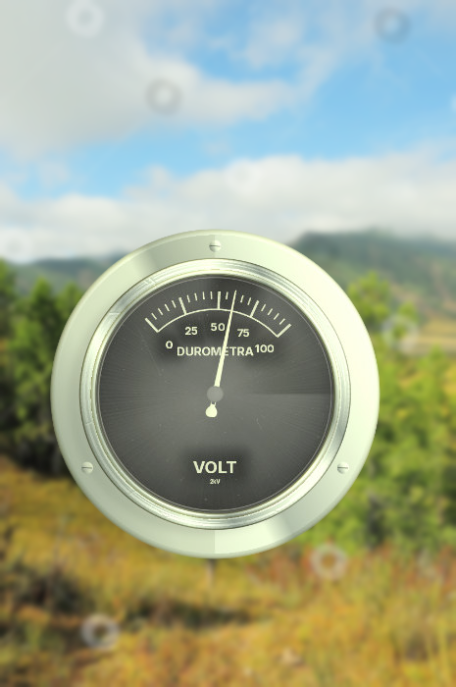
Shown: 60 V
